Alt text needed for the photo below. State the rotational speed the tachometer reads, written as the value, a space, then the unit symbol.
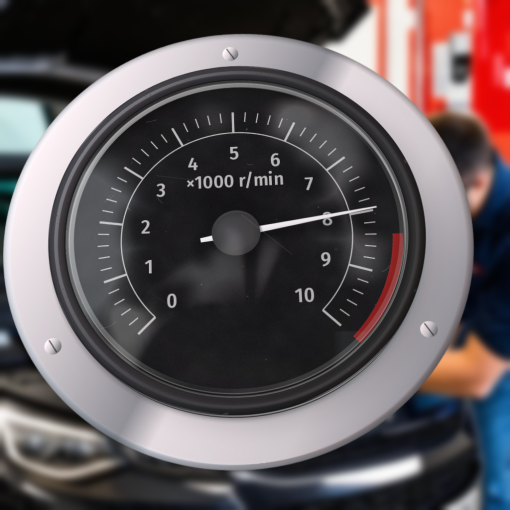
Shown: 8000 rpm
